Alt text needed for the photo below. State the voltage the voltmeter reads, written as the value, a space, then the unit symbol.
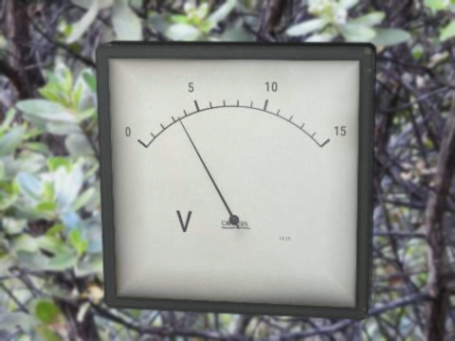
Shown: 3.5 V
